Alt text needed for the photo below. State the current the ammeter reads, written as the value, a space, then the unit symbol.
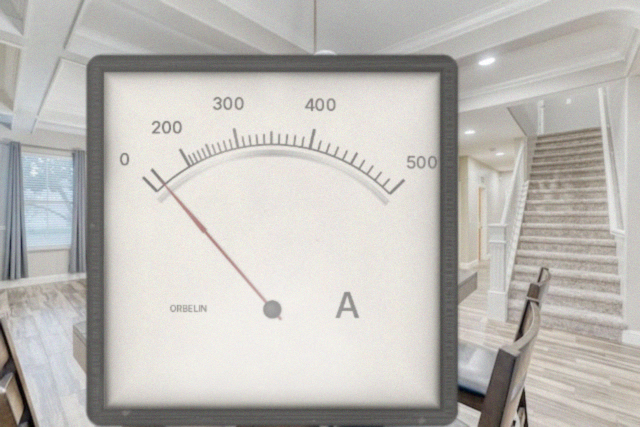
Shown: 100 A
